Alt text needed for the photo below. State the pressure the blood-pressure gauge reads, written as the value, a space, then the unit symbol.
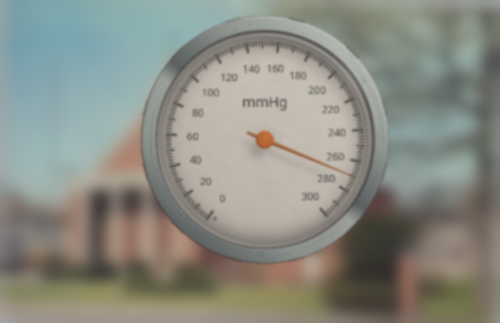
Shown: 270 mmHg
